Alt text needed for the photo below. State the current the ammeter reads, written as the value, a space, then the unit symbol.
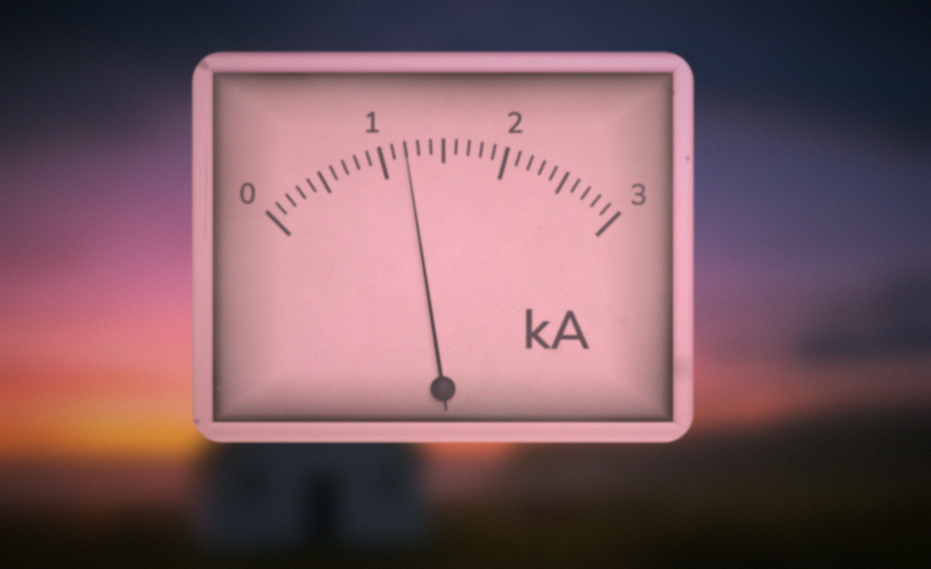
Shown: 1.2 kA
